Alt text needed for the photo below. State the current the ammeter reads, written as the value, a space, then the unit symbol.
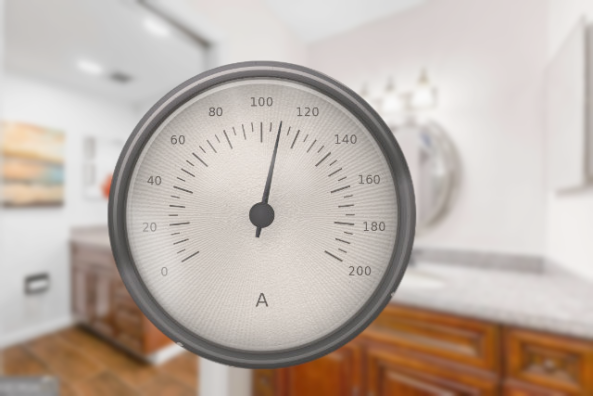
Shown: 110 A
